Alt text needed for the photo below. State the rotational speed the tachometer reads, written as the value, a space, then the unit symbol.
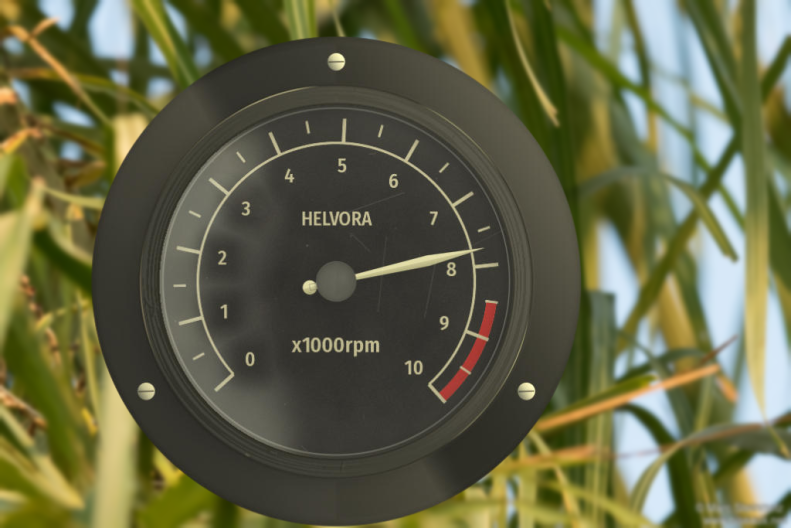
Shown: 7750 rpm
